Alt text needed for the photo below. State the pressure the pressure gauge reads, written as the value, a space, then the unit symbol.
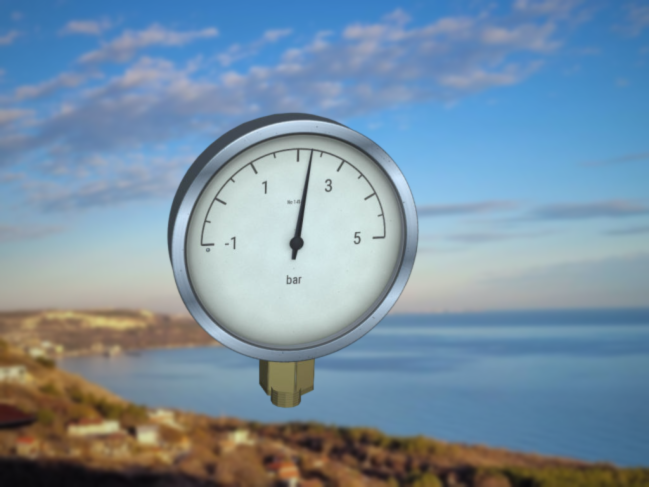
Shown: 2.25 bar
